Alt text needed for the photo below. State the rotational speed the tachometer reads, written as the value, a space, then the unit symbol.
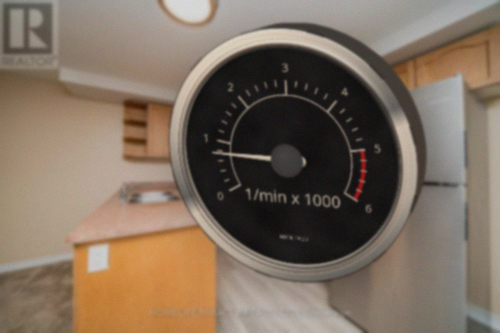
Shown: 800 rpm
